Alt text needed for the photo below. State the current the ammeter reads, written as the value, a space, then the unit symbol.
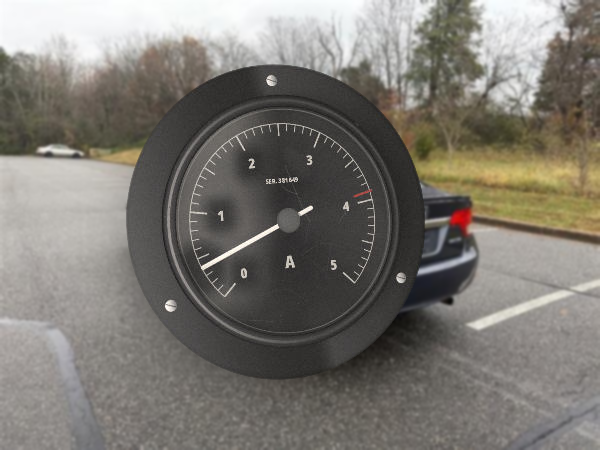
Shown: 0.4 A
